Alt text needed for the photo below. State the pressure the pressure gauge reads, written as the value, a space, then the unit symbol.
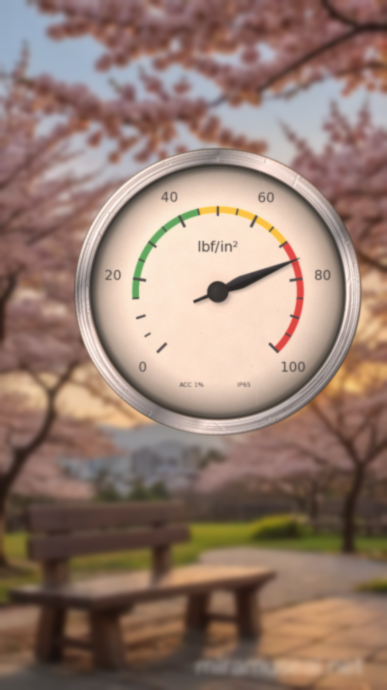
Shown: 75 psi
